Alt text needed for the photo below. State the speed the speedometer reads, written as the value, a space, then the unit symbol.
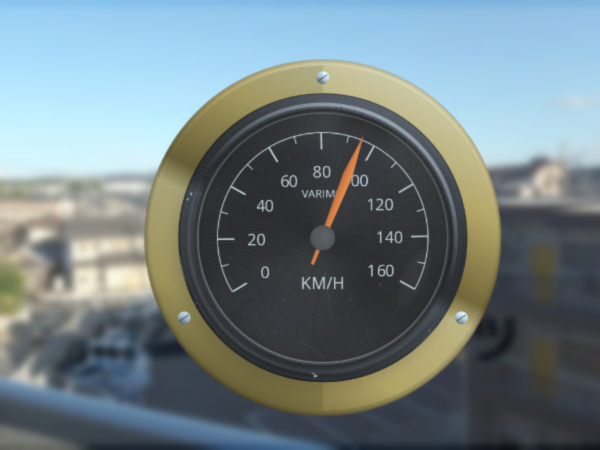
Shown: 95 km/h
